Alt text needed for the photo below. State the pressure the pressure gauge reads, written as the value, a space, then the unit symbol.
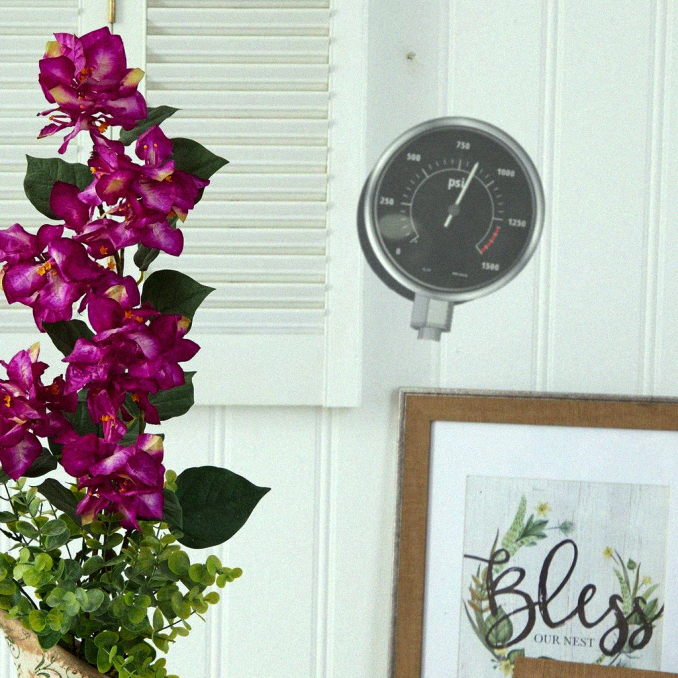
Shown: 850 psi
